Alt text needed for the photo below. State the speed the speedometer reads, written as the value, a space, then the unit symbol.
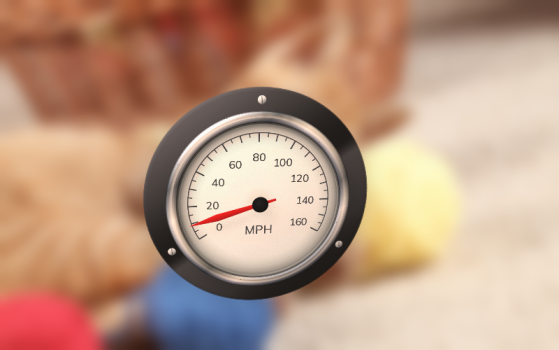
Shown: 10 mph
